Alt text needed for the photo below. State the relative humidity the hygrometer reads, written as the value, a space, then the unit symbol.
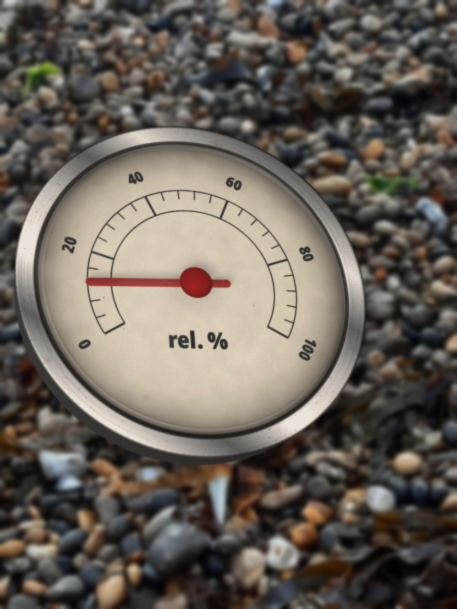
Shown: 12 %
